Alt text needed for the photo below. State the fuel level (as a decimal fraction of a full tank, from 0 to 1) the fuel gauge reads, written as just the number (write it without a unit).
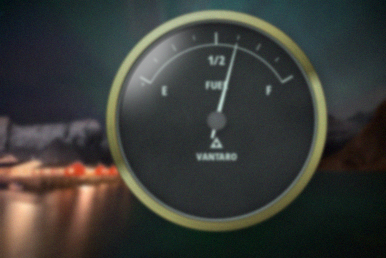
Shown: 0.625
